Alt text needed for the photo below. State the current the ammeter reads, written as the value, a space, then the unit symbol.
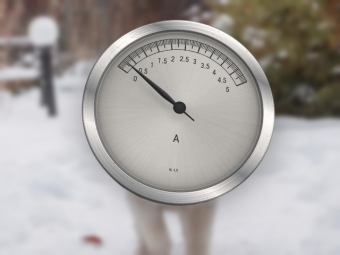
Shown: 0.25 A
